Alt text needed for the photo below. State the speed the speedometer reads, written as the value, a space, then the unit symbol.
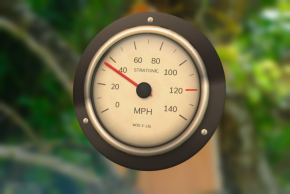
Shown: 35 mph
